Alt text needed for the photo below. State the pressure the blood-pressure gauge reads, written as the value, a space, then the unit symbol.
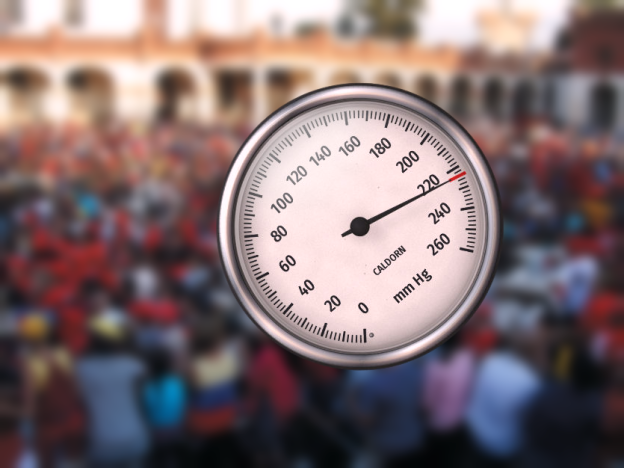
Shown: 224 mmHg
